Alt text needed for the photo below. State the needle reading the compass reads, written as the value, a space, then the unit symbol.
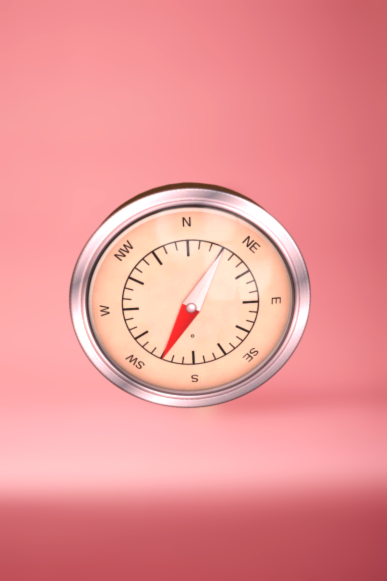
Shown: 210 °
